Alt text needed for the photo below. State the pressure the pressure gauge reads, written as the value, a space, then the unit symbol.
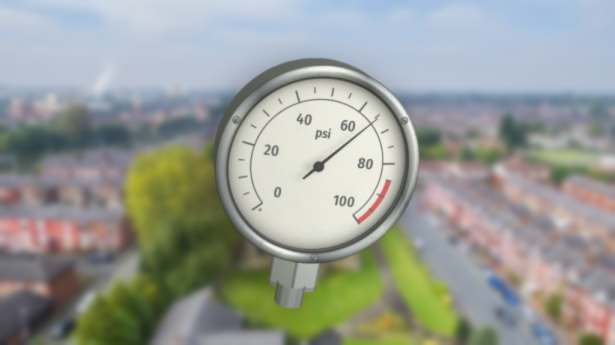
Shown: 65 psi
